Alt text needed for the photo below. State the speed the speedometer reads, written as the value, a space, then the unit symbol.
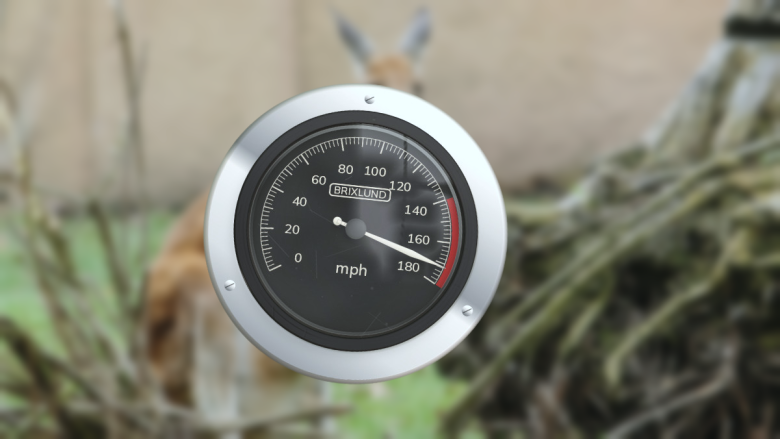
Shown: 172 mph
